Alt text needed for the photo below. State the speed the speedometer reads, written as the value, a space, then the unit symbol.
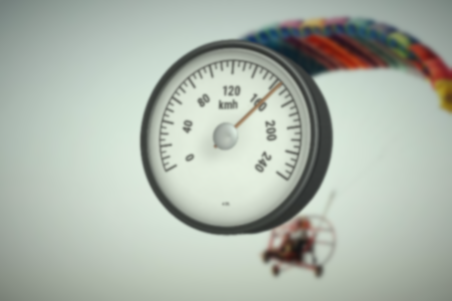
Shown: 165 km/h
